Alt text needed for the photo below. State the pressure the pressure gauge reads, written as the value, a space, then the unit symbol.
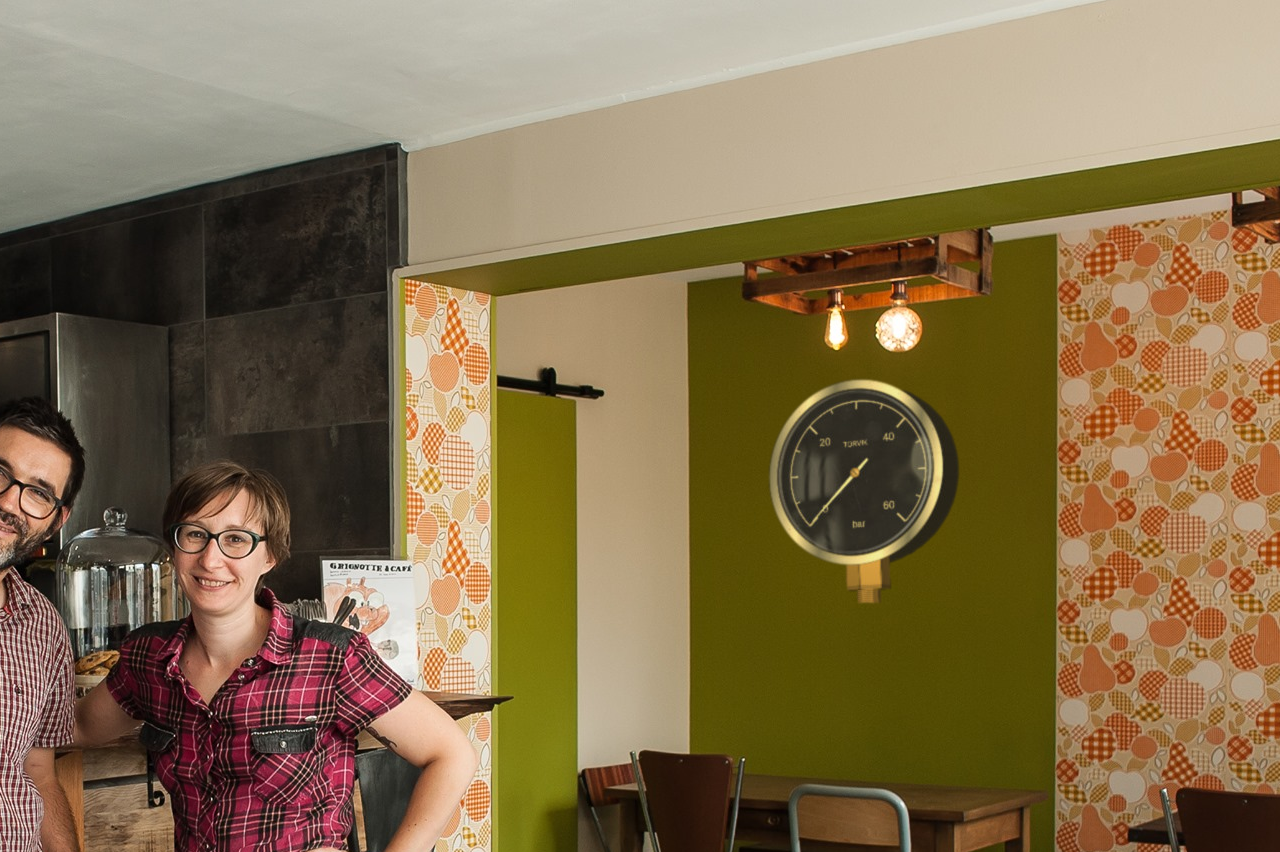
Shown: 0 bar
